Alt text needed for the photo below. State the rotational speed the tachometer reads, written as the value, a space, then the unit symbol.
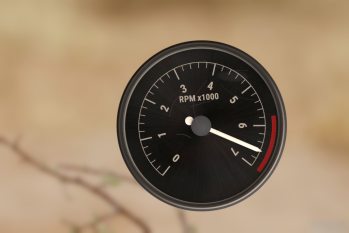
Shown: 6600 rpm
